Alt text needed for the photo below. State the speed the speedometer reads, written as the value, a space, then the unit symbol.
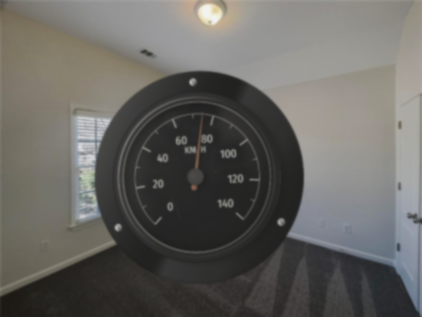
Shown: 75 km/h
